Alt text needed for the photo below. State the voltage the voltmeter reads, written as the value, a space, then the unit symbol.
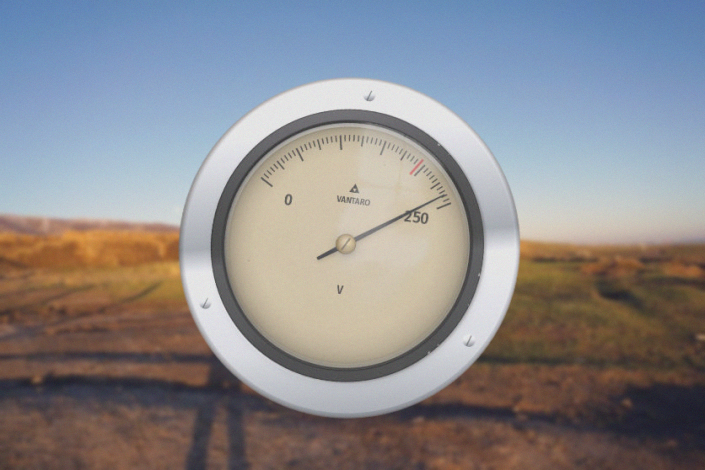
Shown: 240 V
